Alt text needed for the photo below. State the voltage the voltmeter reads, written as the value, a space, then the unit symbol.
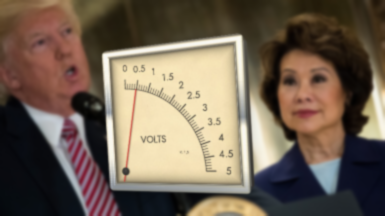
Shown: 0.5 V
